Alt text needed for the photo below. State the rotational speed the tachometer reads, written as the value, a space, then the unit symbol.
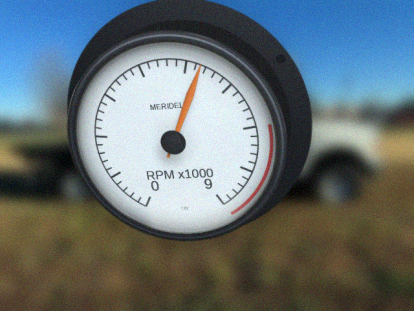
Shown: 5300 rpm
